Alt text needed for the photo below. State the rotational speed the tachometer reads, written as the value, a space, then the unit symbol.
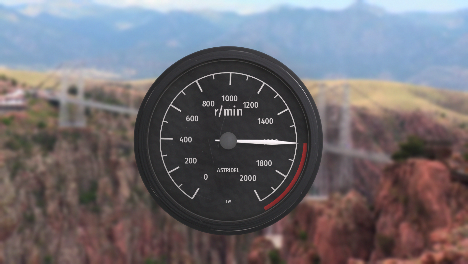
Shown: 1600 rpm
